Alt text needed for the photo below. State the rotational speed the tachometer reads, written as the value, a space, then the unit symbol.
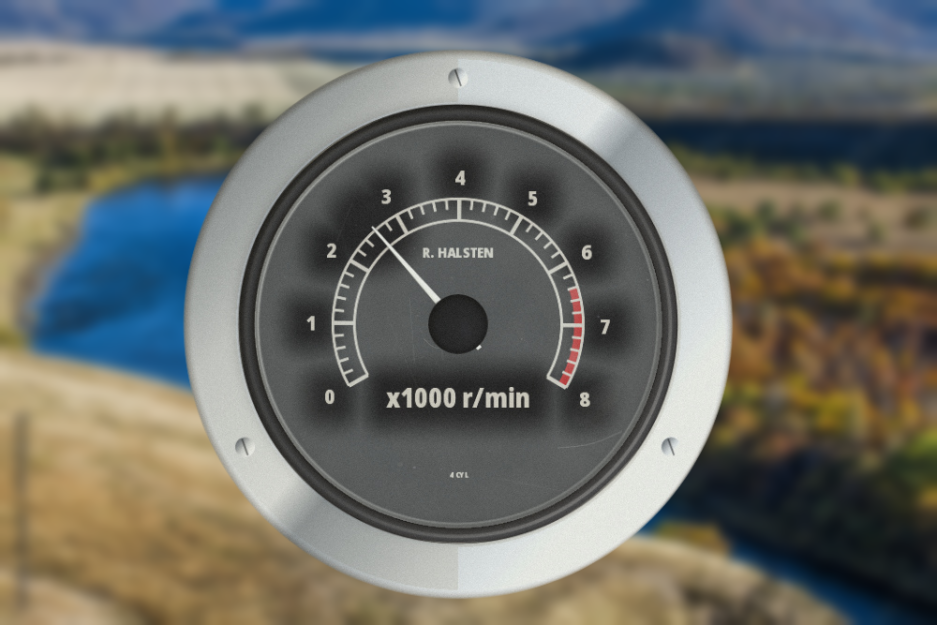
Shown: 2600 rpm
